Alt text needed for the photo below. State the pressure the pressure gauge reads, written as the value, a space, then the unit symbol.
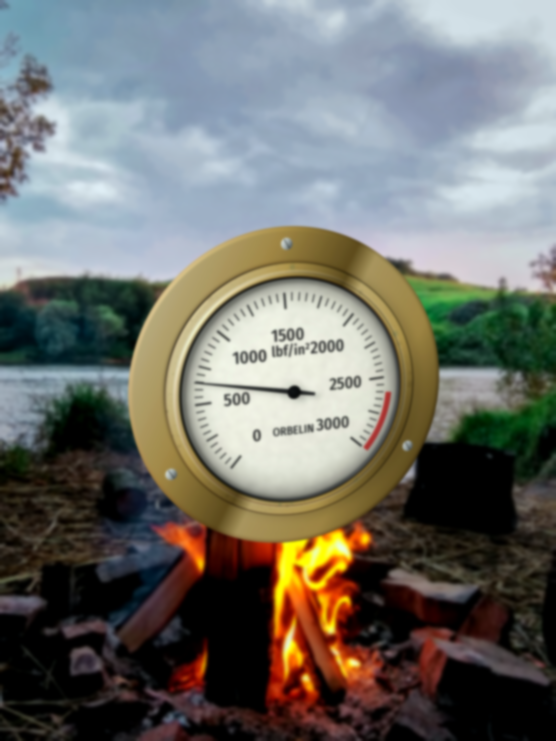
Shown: 650 psi
